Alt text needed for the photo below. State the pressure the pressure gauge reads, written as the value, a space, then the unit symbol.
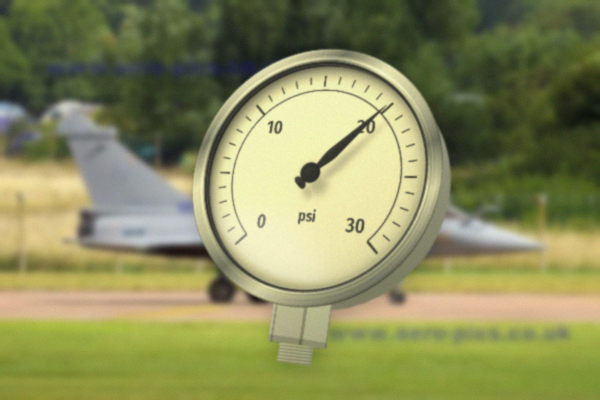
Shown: 20 psi
